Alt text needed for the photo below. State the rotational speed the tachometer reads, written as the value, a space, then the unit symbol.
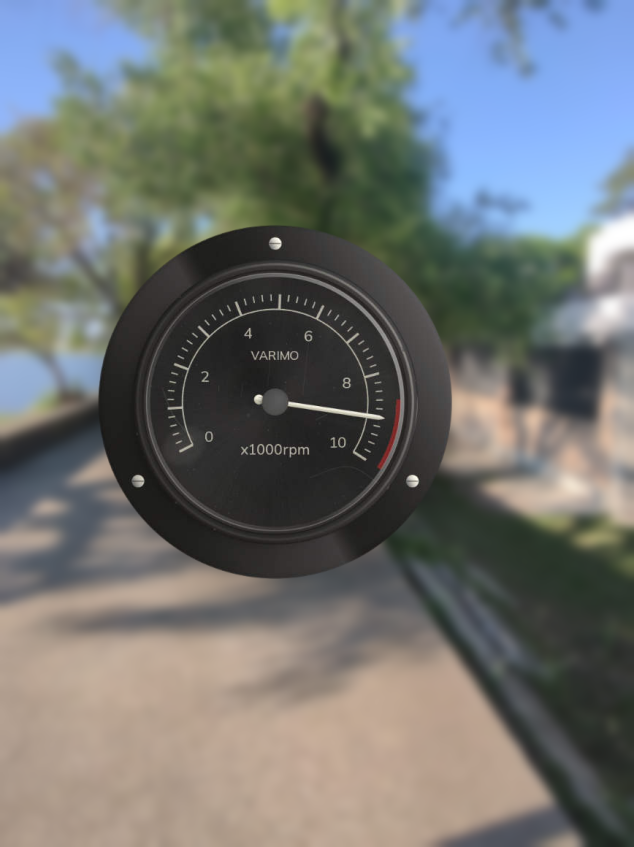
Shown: 9000 rpm
